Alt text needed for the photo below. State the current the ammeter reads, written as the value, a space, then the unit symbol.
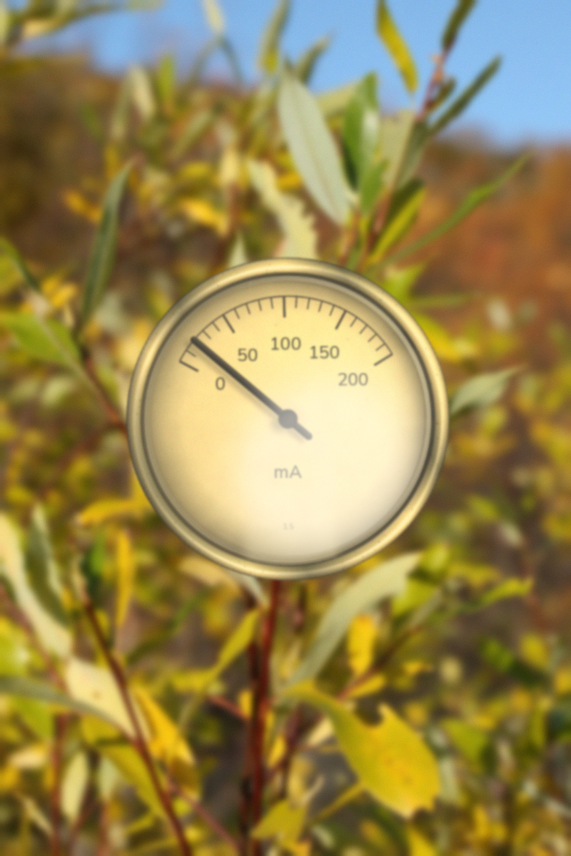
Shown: 20 mA
